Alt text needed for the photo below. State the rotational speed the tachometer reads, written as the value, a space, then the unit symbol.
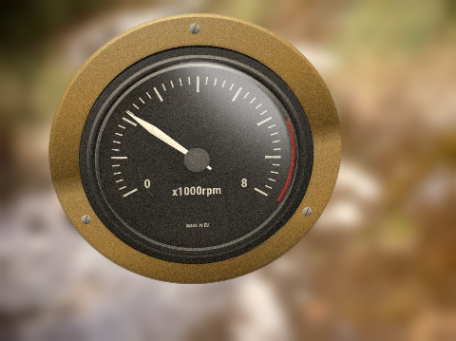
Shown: 2200 rpm
